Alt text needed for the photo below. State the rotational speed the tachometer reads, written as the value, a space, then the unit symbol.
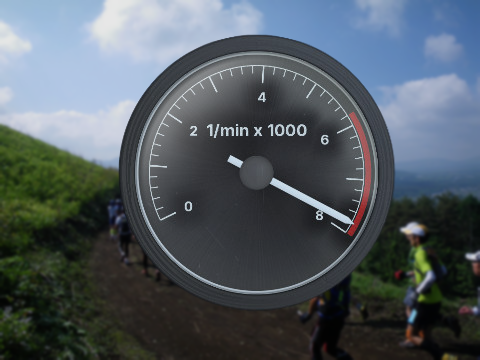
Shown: 7800 rpm
